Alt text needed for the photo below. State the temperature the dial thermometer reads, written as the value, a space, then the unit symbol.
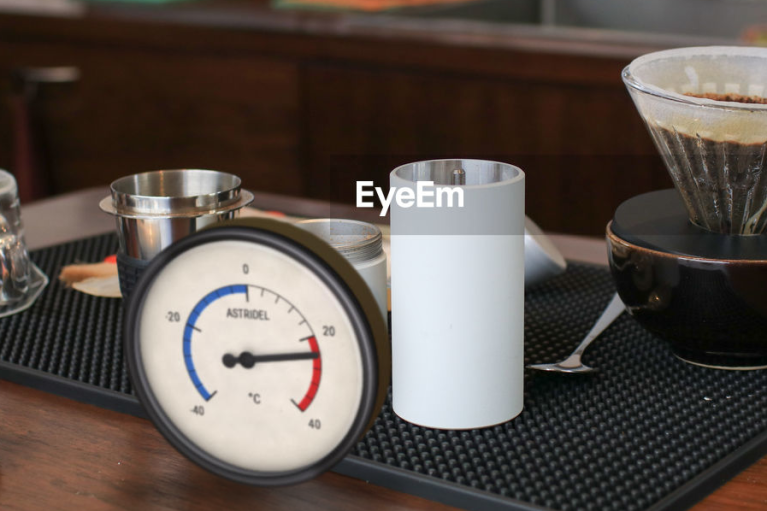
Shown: 24 °C
